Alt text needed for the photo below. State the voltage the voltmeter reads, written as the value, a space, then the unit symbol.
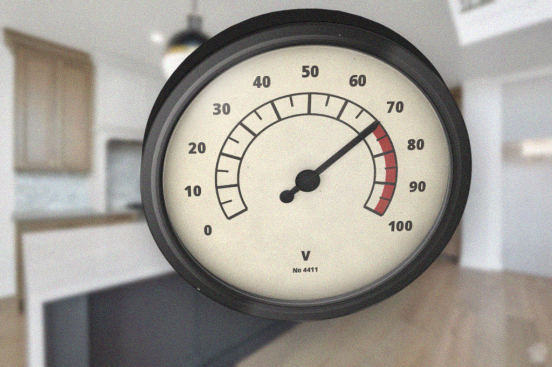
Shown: 70 V
